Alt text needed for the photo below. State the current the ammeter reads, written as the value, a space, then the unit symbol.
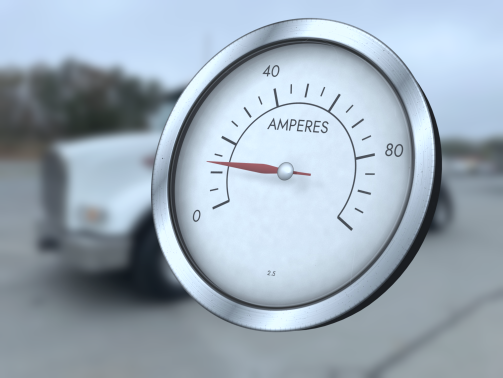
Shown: 12.5 A
